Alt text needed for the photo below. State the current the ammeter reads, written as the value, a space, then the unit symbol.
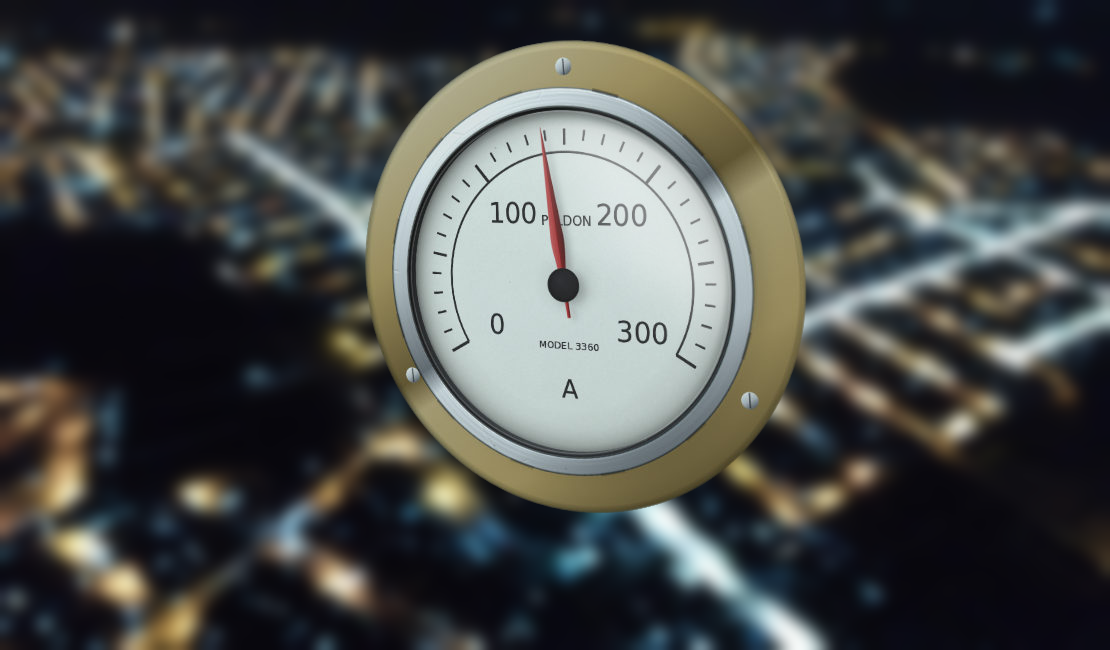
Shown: 140 A
